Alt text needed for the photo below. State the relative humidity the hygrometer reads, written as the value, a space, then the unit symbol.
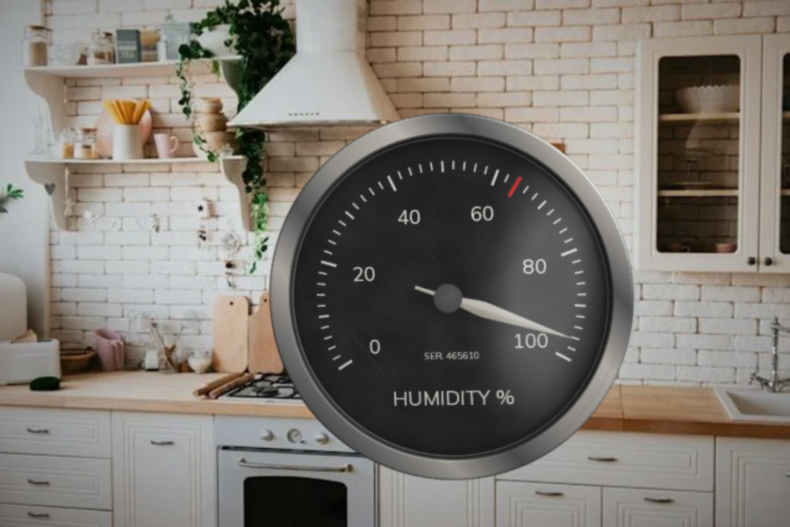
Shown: 96 %
